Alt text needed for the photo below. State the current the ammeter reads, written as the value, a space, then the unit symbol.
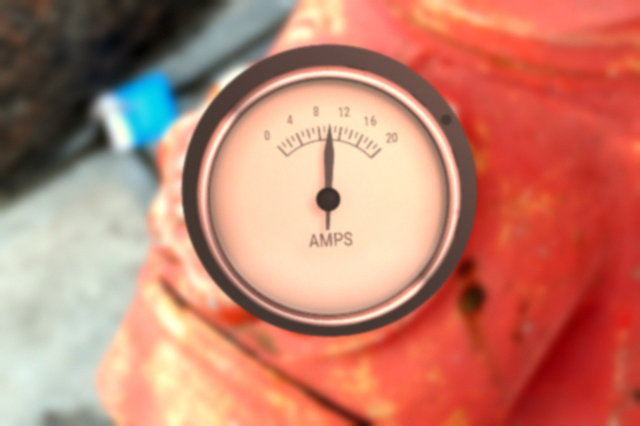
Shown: 10 A
